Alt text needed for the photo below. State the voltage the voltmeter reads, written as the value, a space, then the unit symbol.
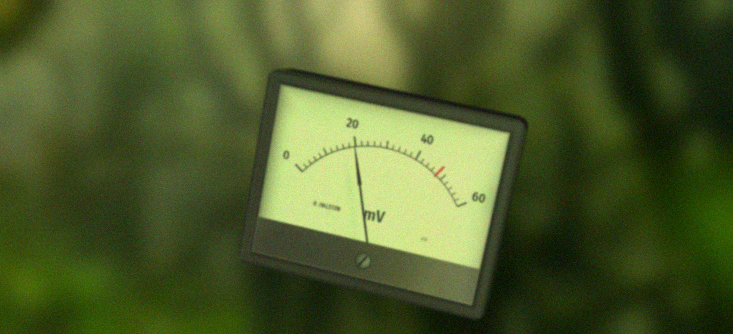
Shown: 20 mV
